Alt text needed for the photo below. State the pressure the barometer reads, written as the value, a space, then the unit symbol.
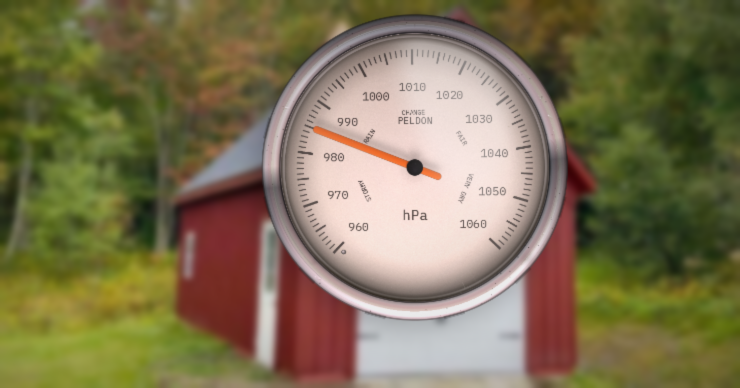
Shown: 985 hPa
